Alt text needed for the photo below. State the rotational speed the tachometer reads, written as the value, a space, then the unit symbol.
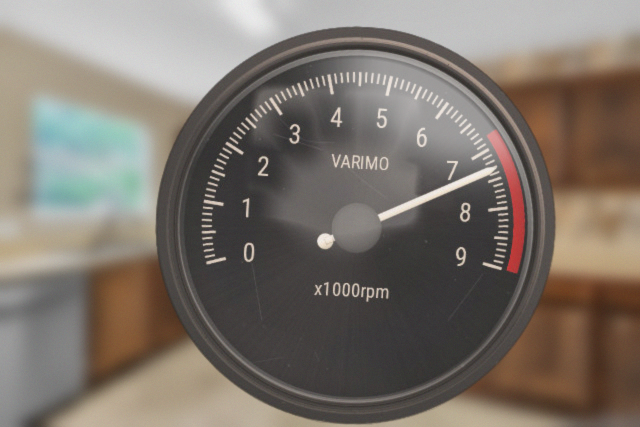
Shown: 7300 rpm
